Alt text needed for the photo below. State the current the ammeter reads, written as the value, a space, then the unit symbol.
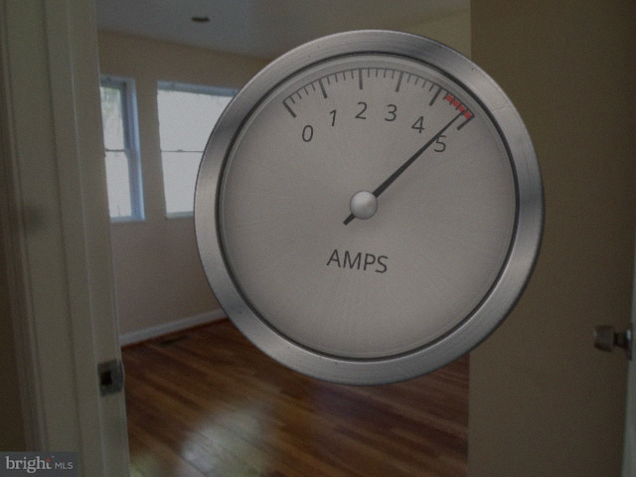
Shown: 4.8 A
